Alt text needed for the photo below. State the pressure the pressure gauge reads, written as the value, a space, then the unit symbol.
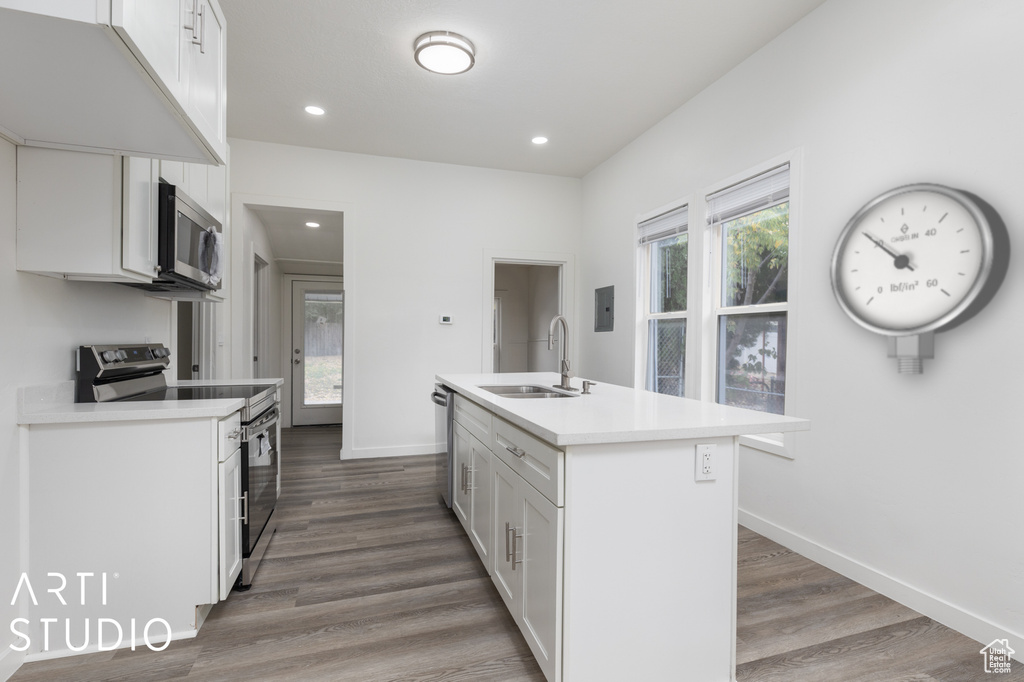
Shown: 20 psi
